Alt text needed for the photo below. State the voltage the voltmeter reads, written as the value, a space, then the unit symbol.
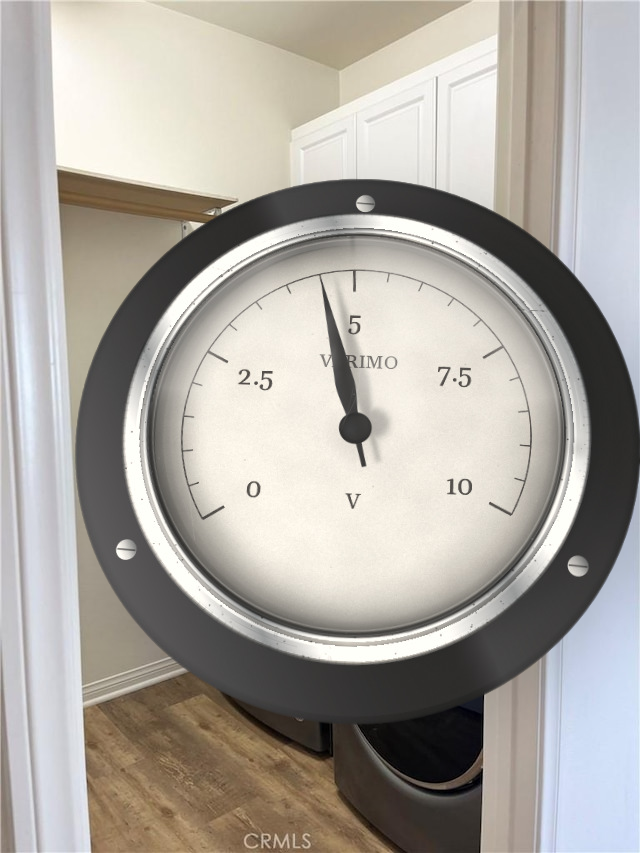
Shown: 4.5 V
